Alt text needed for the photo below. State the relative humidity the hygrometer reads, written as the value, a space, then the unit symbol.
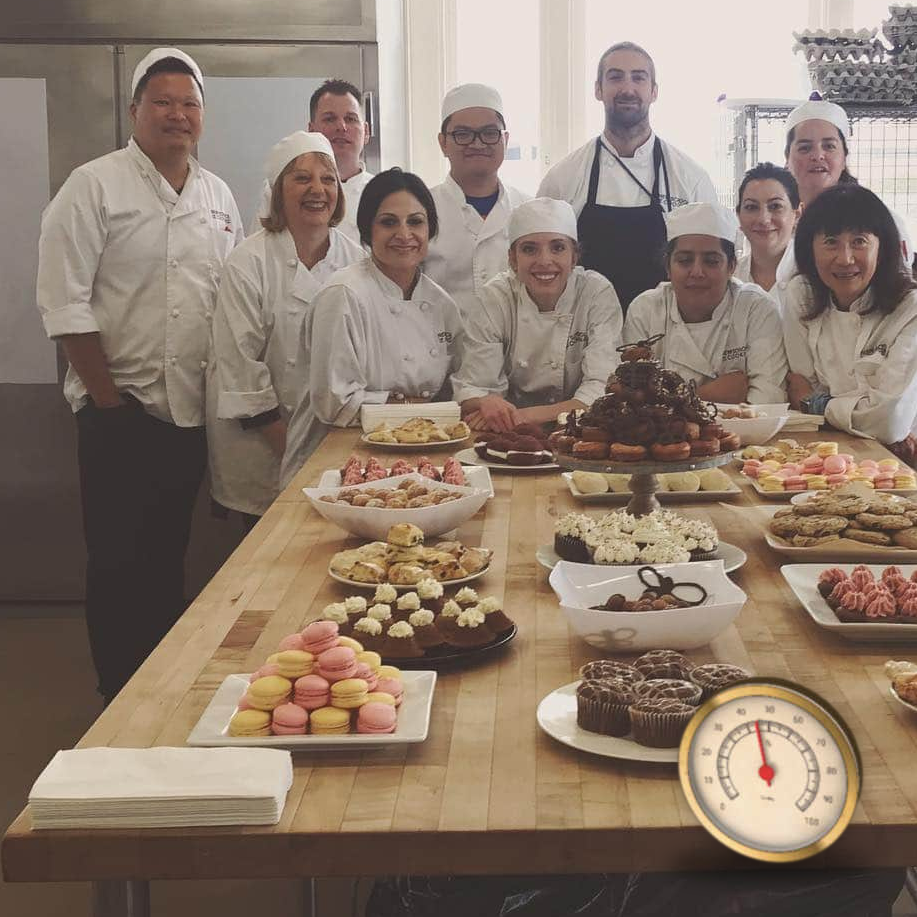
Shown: 45 %
